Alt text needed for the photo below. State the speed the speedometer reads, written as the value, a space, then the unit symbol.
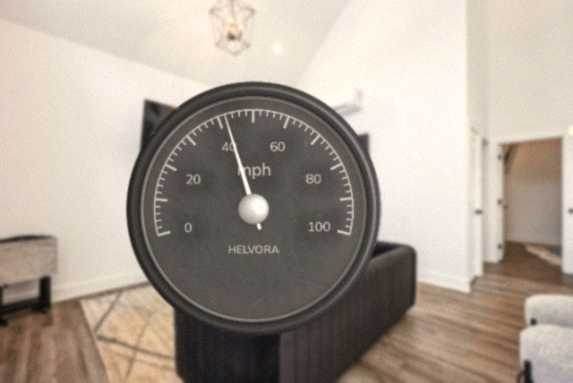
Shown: 42 mph
